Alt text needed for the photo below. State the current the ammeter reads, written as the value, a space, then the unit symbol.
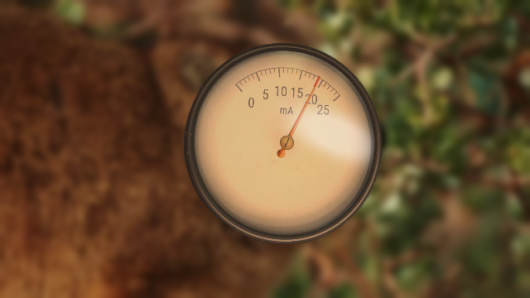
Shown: 19 mA
